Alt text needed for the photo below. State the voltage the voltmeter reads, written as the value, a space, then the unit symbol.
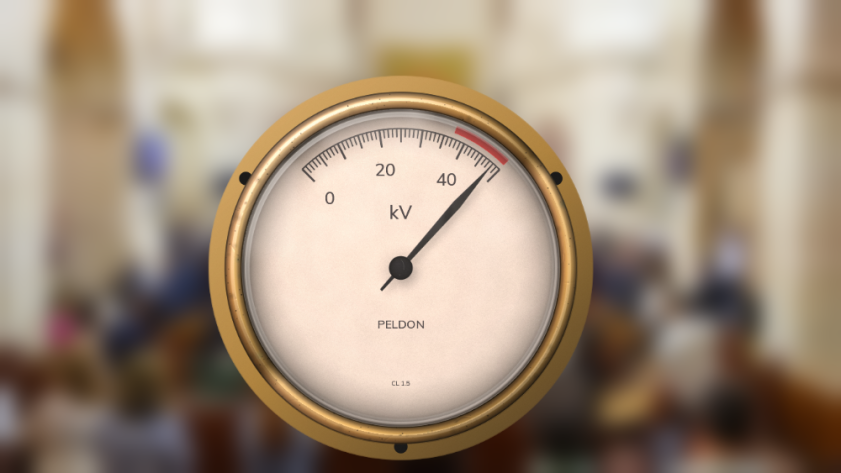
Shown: 48 kV
